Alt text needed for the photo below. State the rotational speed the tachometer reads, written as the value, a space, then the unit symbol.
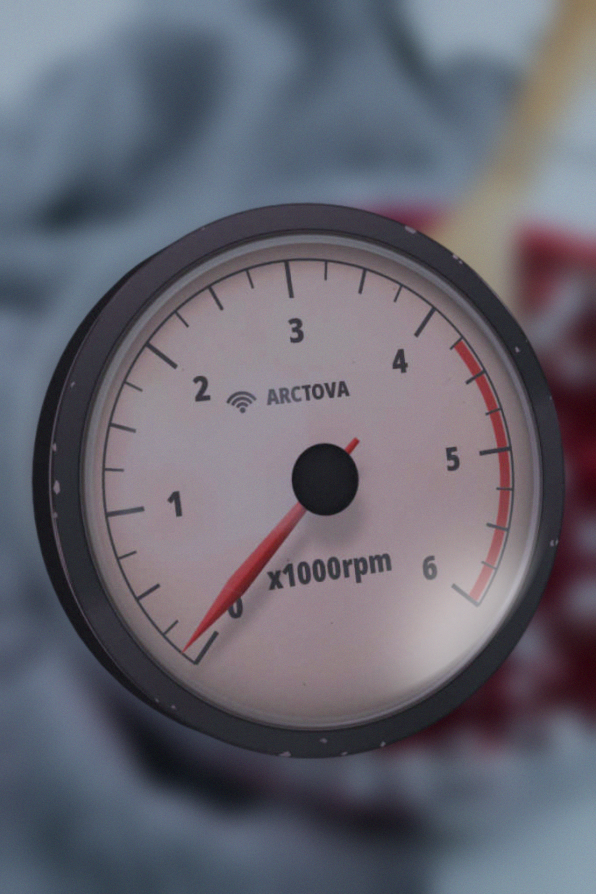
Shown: 125 rpm
